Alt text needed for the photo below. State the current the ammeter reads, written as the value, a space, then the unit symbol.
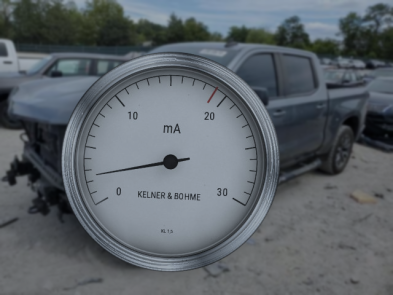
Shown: 2.5 mA
